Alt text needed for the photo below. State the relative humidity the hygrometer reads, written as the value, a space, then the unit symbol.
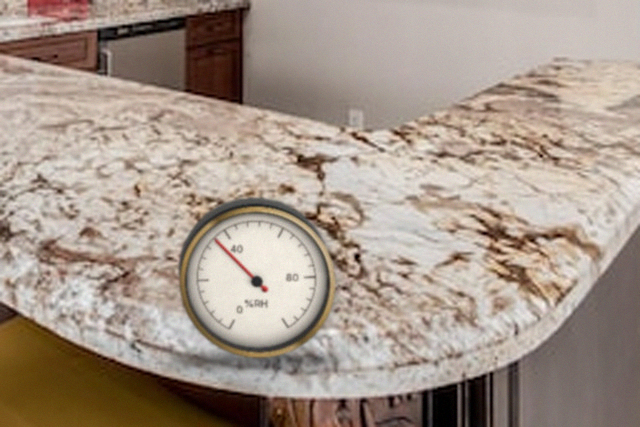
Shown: 36 %
